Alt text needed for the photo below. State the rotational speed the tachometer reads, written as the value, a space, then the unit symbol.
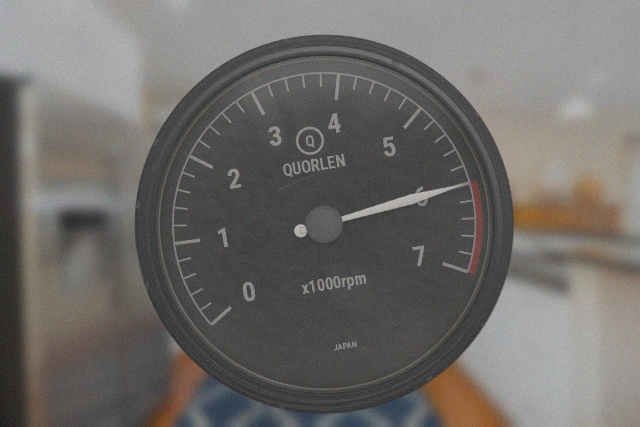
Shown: 6000 rpm
